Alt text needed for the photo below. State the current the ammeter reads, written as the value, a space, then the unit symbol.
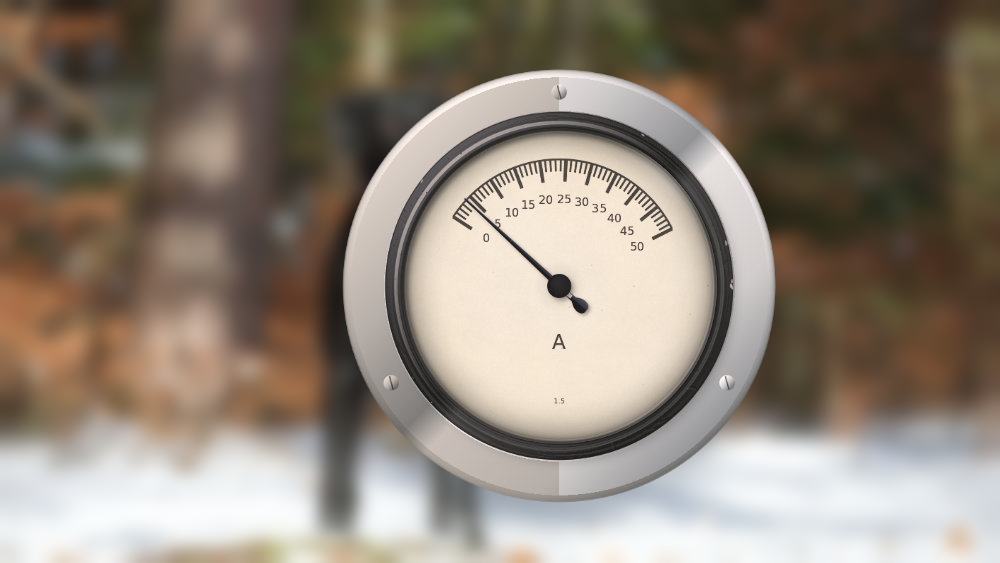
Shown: 4 A
